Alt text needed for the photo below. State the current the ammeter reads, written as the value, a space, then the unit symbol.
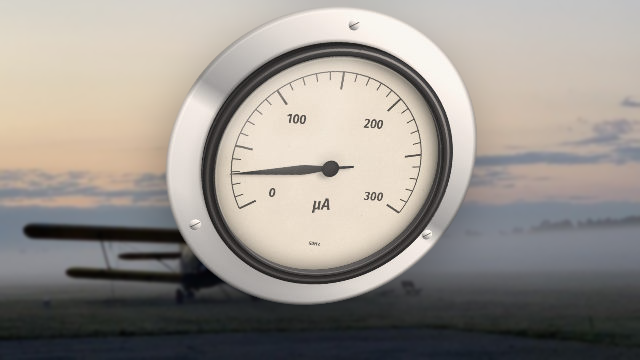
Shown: 30 µA
